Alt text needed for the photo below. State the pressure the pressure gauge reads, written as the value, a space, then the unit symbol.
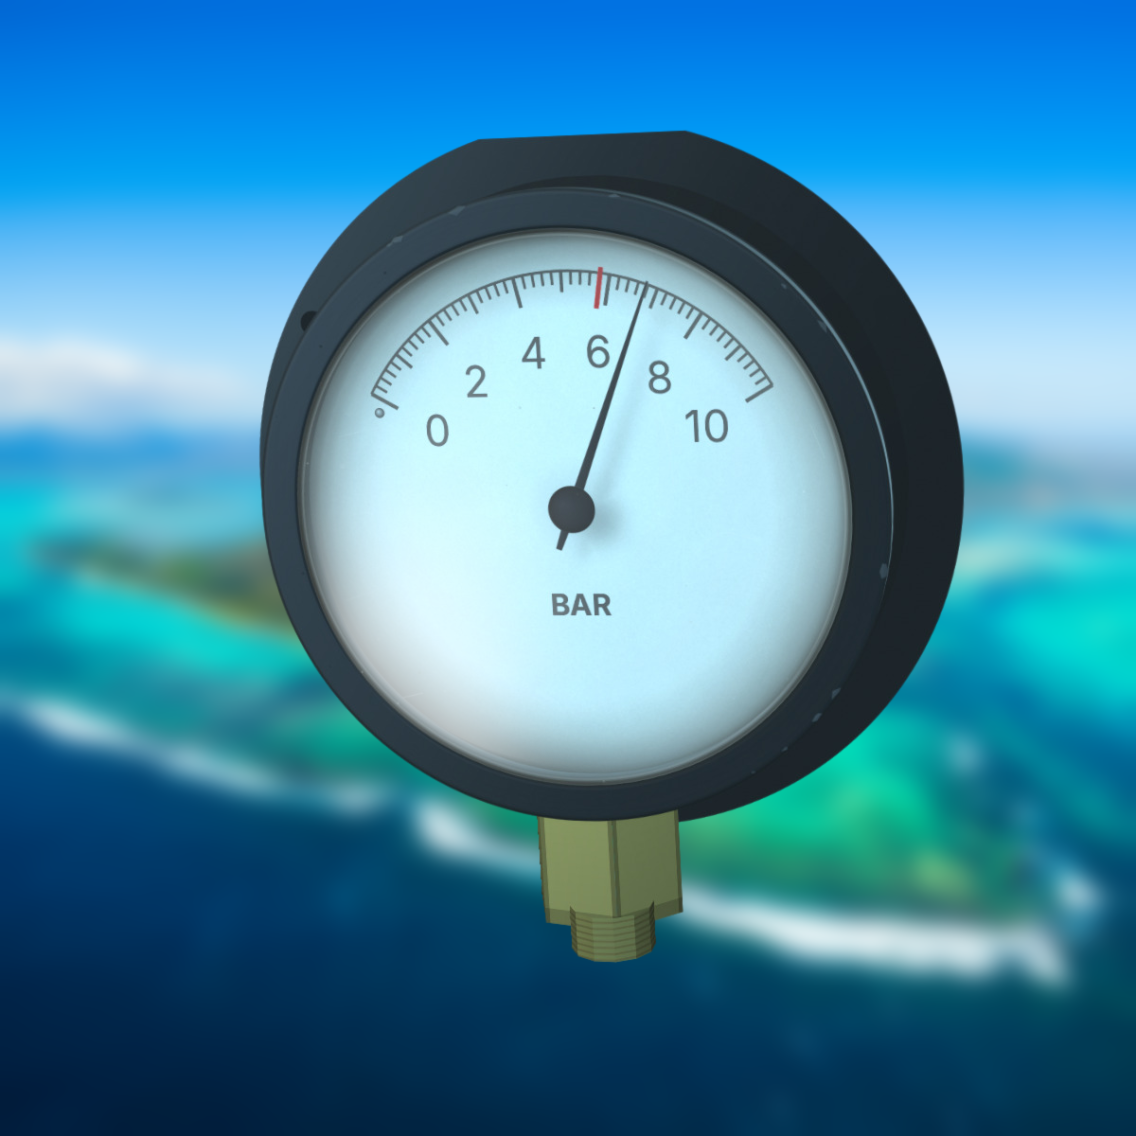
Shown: 6.8 bar
